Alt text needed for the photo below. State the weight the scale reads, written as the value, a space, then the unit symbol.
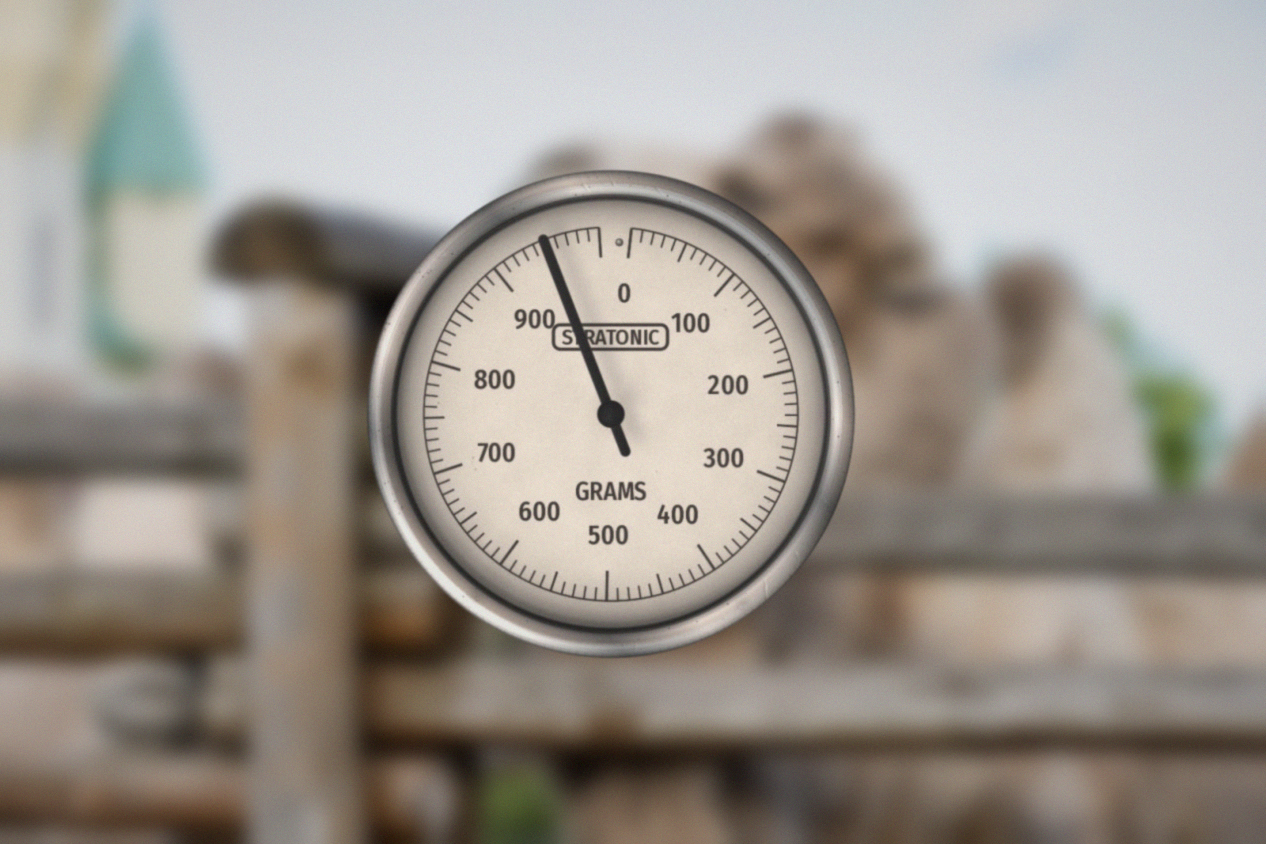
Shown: 950 g
